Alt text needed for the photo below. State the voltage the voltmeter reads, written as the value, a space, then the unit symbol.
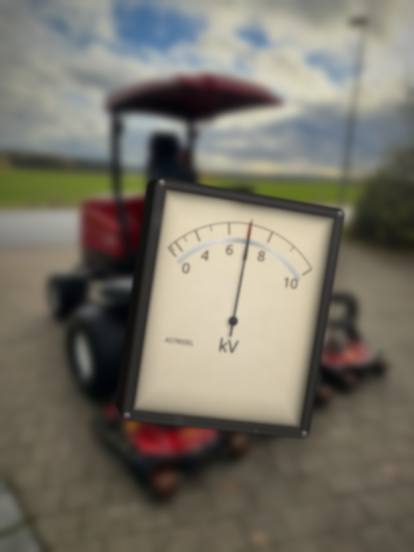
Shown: 7 kV
